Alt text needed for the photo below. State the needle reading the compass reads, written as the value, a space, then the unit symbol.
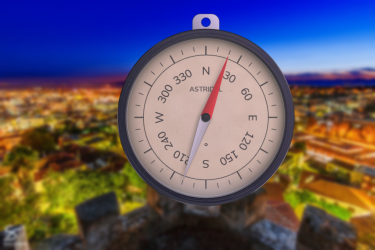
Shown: 20 °
